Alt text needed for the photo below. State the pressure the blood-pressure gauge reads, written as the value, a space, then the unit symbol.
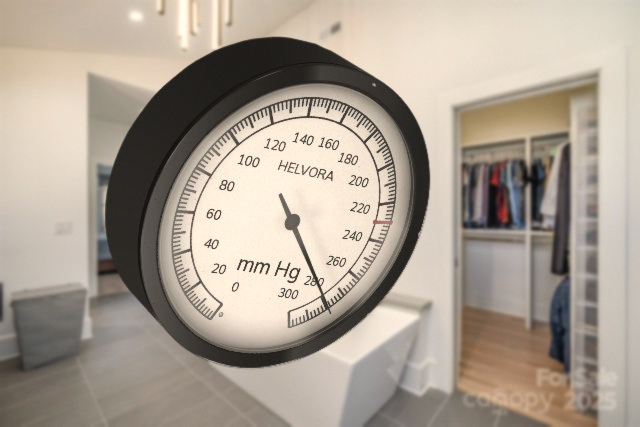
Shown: 280 mmHg
